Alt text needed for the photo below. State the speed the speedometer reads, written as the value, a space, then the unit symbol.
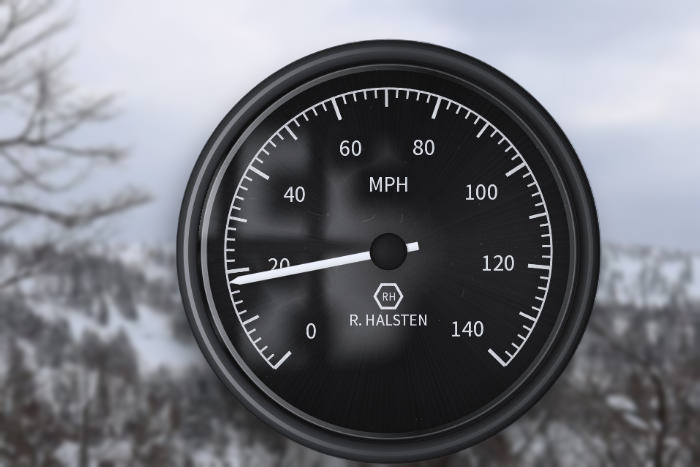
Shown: 18 mph
